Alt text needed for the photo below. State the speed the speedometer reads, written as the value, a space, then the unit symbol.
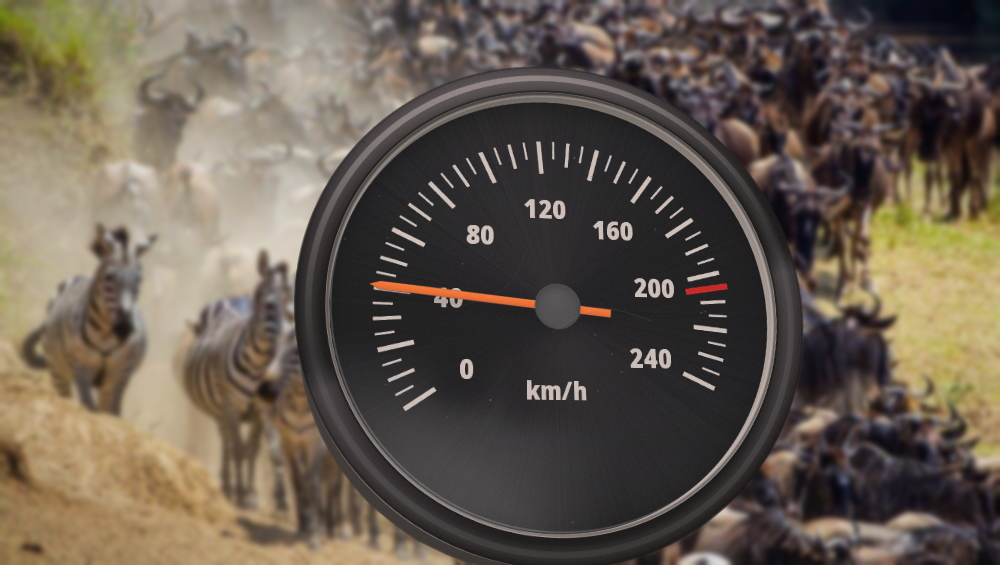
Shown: 40 km/h
